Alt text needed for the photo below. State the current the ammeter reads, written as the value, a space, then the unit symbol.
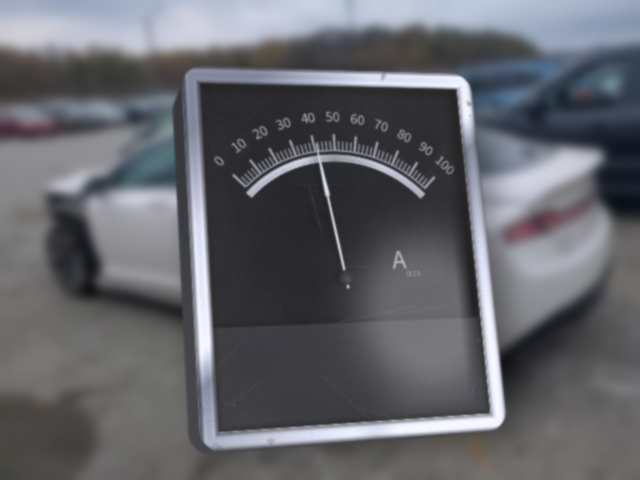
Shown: 40 A
